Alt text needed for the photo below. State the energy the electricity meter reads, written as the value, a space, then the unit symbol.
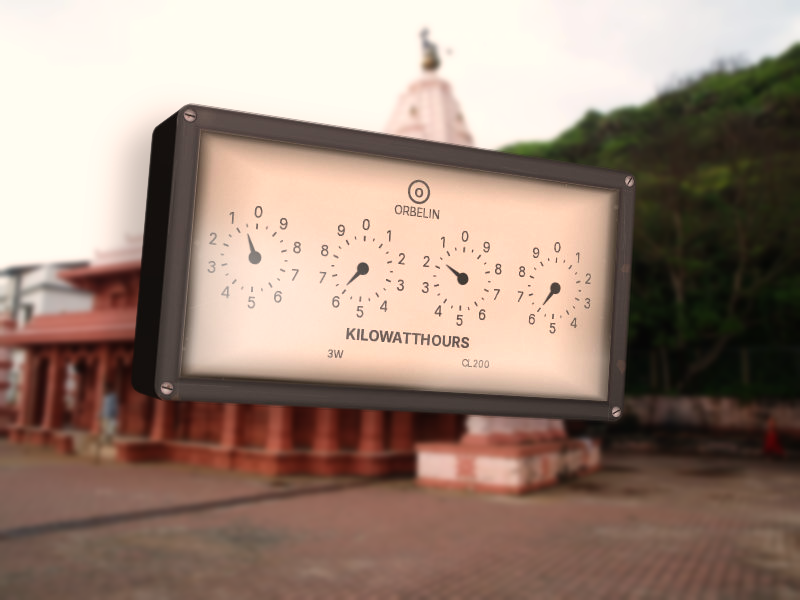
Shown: 616 kWh
